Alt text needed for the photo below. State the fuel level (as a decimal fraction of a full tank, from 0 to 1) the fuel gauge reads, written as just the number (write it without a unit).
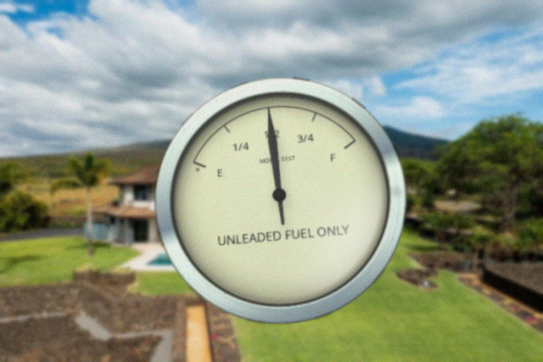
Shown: 0.5
